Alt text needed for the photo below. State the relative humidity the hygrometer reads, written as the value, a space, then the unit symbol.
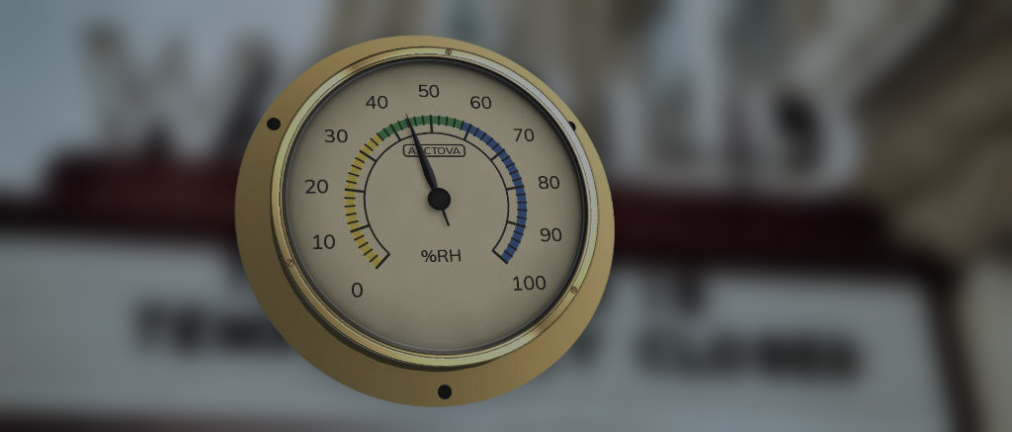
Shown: 44 %
